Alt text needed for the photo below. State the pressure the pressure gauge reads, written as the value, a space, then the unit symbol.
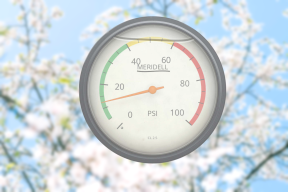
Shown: 12.5 psi
